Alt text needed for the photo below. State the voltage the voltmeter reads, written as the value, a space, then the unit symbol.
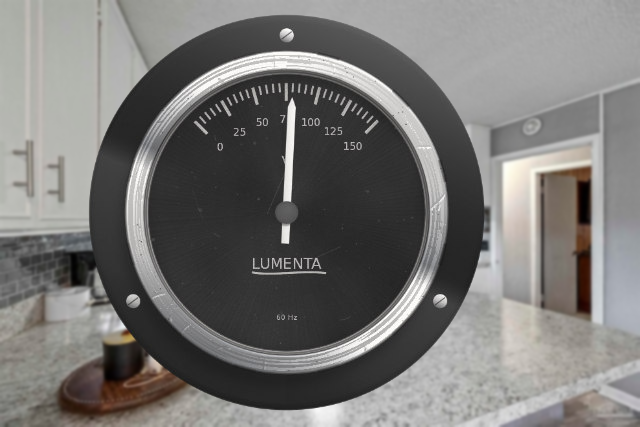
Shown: 80 V
